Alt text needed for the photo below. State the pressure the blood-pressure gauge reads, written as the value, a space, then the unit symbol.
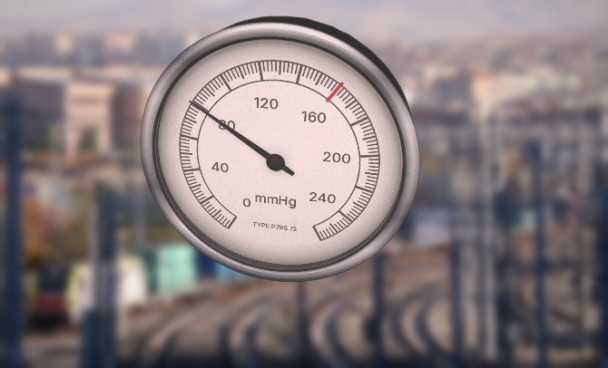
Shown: 80 mmHg
